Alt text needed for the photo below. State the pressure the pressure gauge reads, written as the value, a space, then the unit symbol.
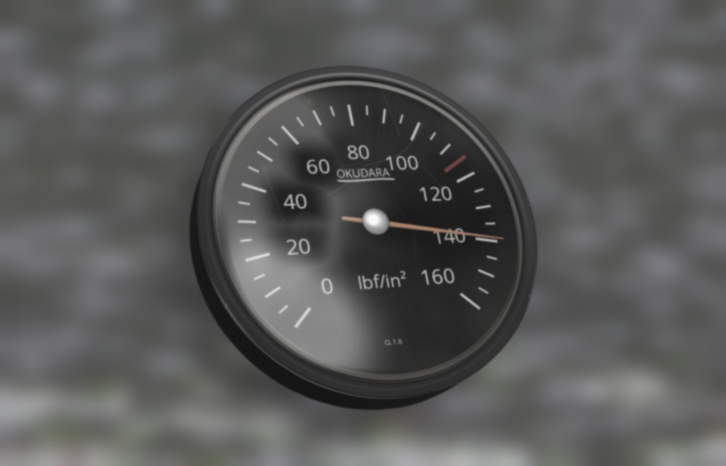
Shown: 140 psi
